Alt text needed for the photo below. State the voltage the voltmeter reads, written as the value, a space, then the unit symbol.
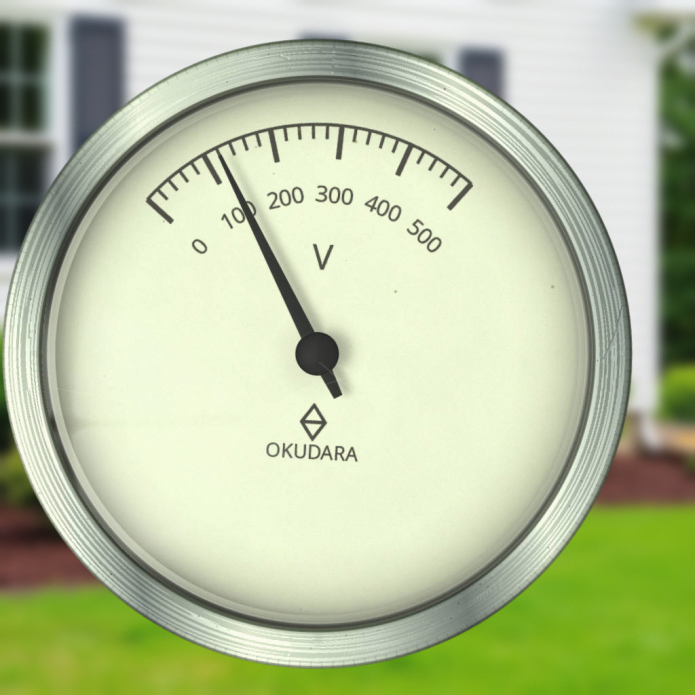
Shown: 120 V
